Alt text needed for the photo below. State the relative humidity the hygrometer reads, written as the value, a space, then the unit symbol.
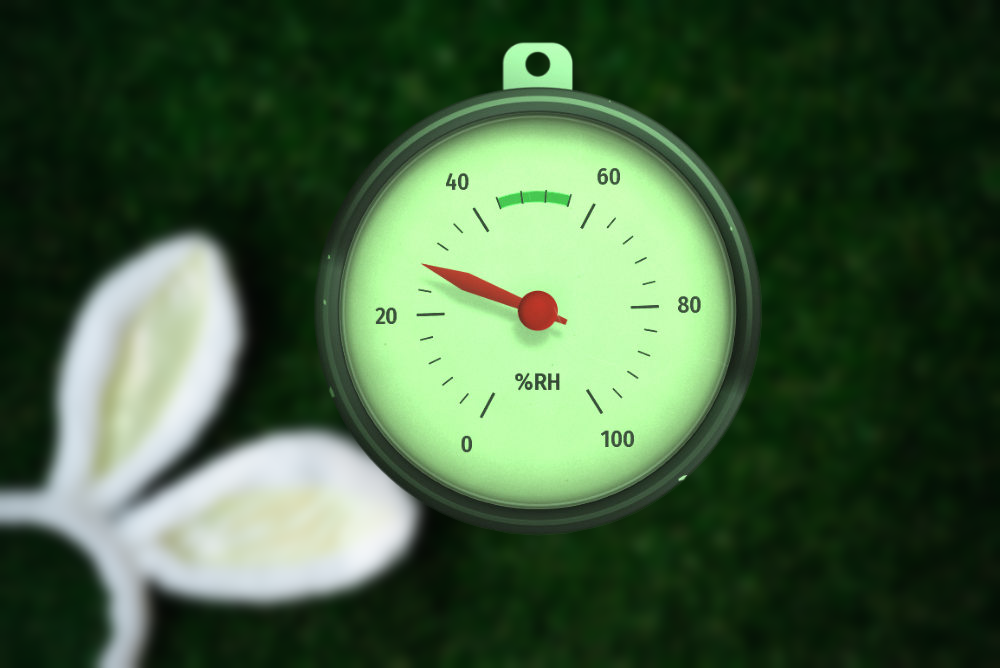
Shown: 28 %
